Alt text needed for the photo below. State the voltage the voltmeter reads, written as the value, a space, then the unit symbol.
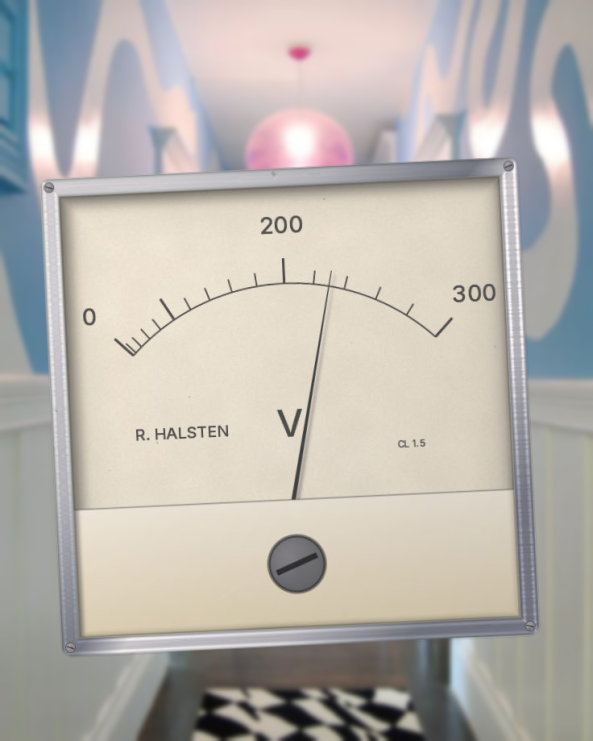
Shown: 230 V
